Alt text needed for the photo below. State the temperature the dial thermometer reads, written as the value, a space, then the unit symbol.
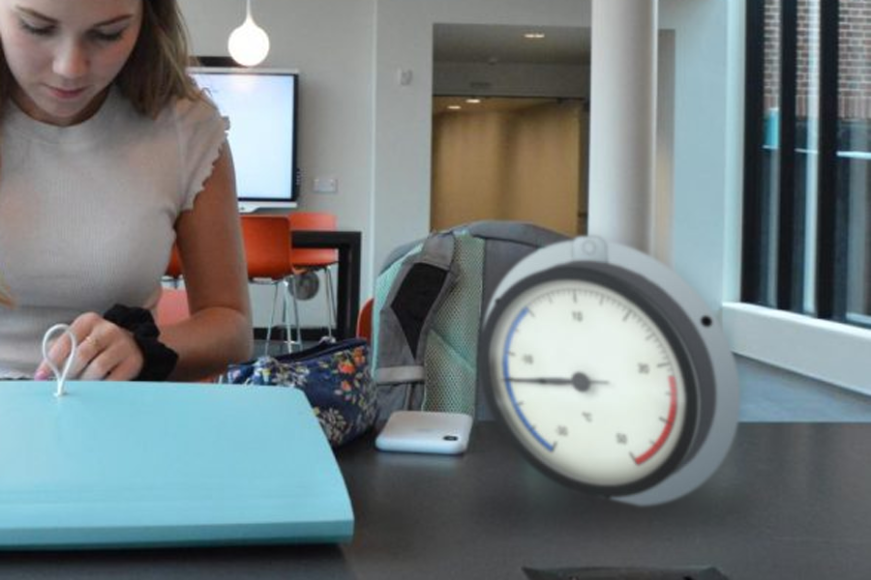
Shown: -15 °C
